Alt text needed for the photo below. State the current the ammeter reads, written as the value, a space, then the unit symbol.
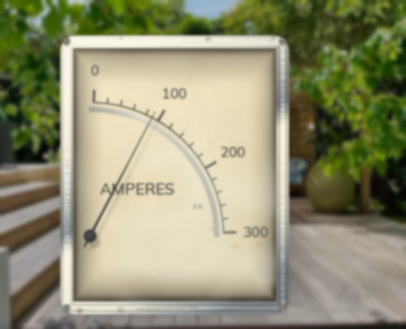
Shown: 90 A
